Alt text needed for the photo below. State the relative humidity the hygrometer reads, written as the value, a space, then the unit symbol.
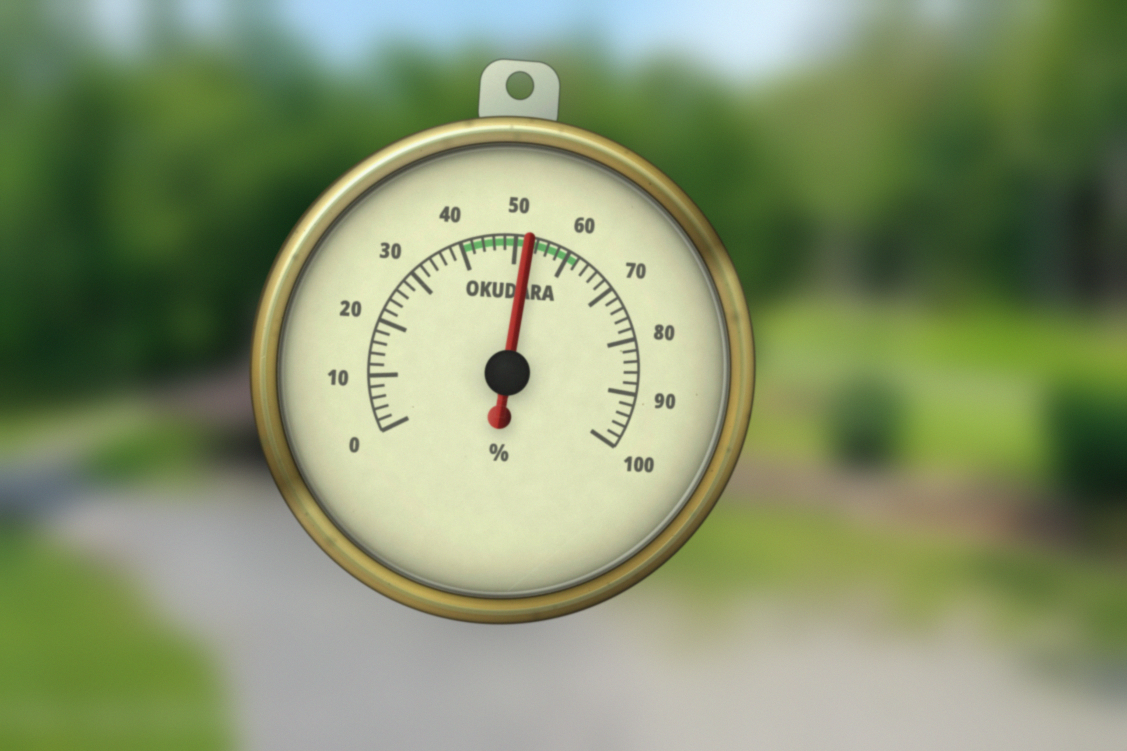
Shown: 52 %
